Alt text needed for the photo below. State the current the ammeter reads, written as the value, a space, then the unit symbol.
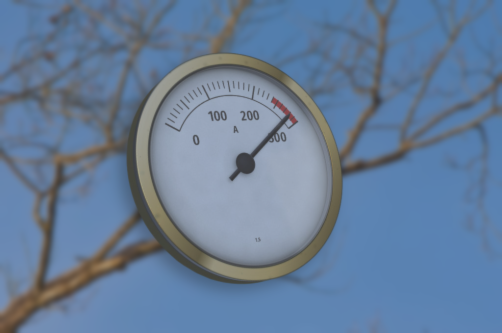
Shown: 280 A
